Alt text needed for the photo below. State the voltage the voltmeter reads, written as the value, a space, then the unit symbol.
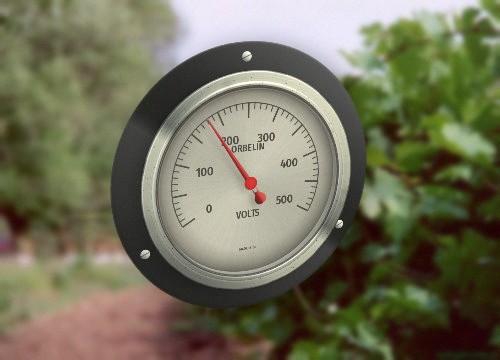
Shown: 180 V
